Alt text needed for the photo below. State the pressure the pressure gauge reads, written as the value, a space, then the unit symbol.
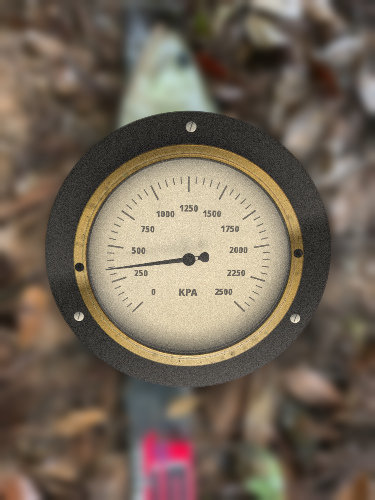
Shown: 350 kPa
